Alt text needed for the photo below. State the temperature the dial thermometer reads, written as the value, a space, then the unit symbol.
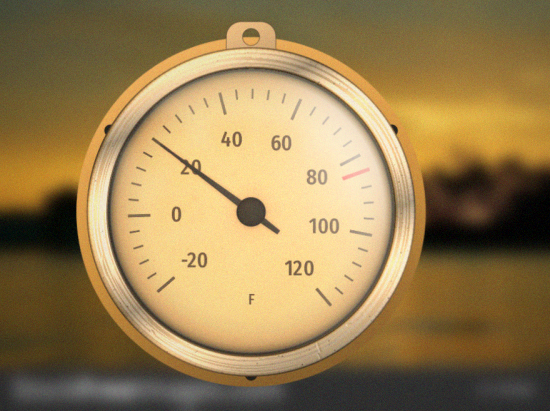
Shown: 20 °F
